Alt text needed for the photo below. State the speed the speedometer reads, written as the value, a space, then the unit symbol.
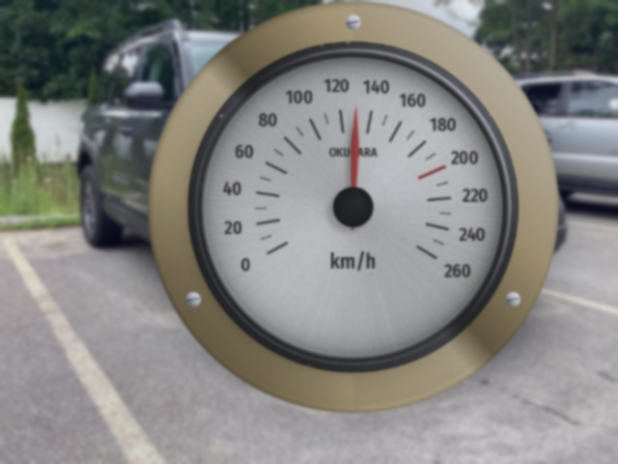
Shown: 130 km/h
